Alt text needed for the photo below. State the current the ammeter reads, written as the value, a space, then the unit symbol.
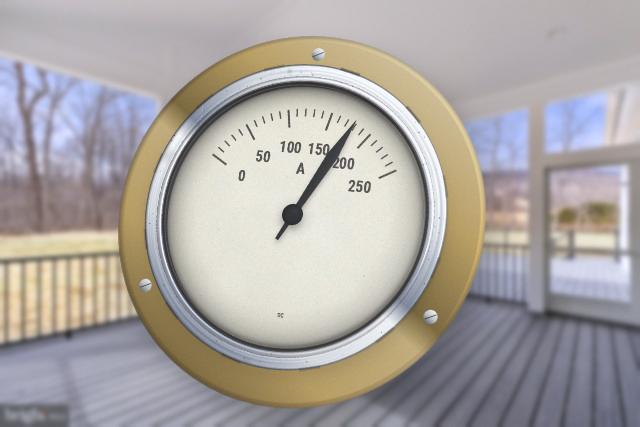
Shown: 180 A
